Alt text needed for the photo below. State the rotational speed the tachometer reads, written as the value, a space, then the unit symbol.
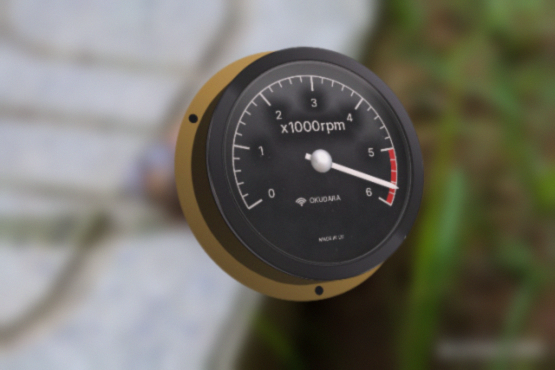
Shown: 5700 rpm
